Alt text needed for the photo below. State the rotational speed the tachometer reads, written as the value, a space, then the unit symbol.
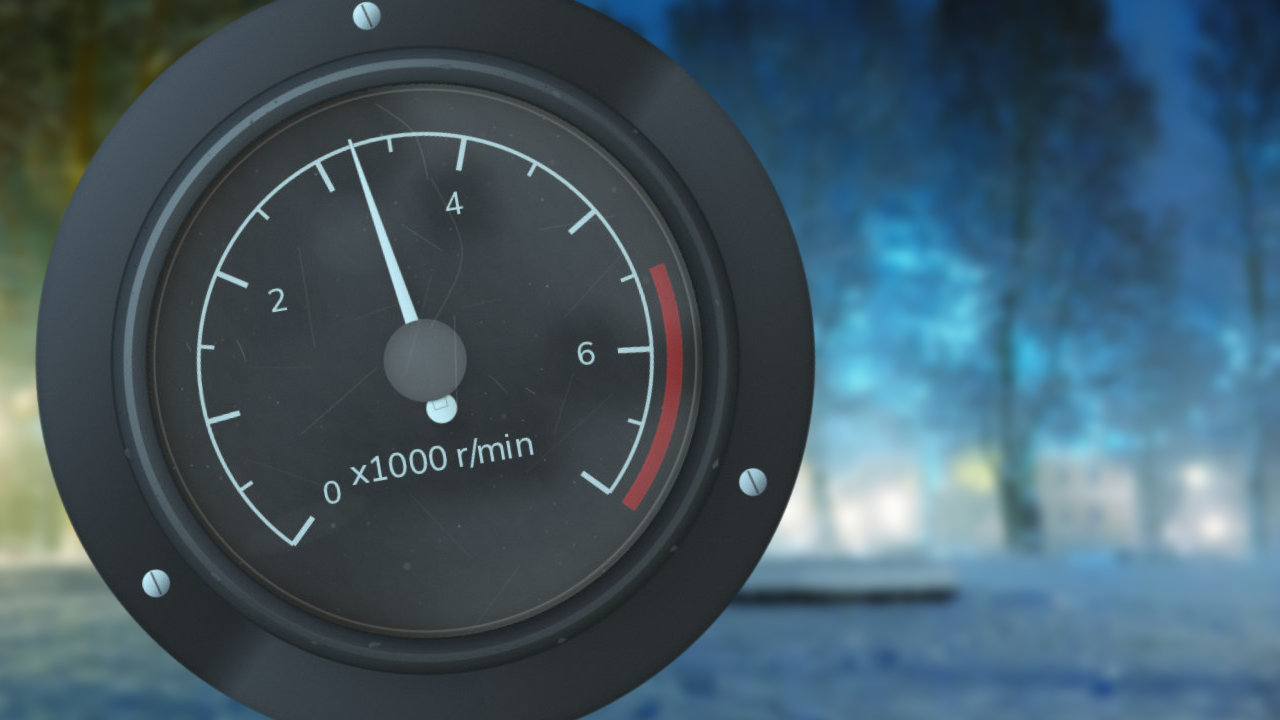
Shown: 3250 rpm
